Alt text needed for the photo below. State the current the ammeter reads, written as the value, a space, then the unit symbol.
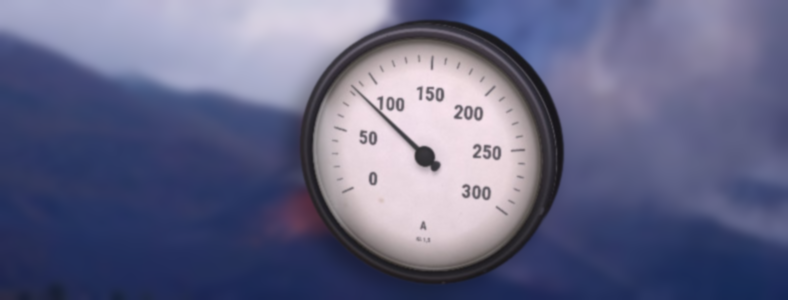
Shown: 85 A
